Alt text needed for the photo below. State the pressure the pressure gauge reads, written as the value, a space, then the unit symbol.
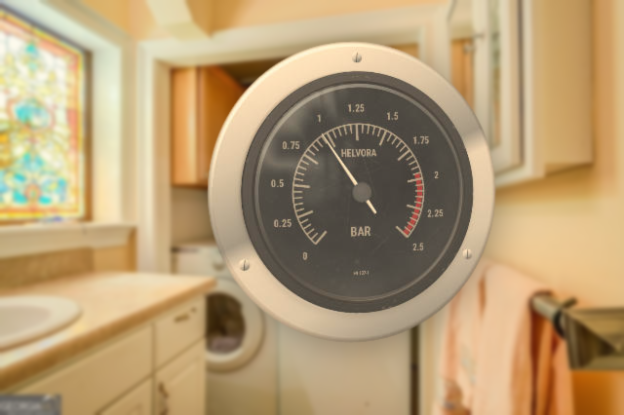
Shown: 0.95 bar
